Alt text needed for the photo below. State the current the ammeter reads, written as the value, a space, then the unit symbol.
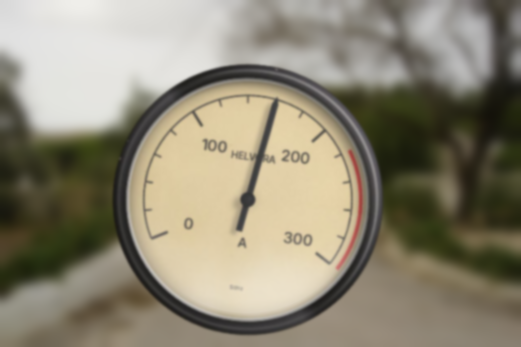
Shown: 160 A
